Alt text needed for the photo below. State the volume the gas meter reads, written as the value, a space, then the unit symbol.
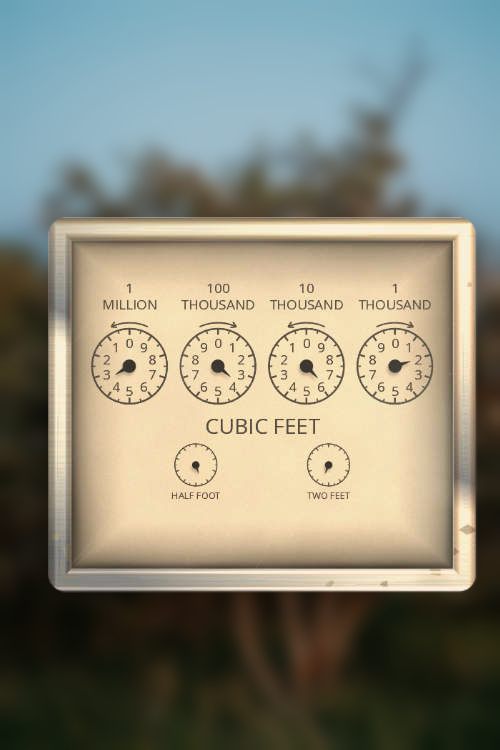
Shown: 336200 ft³
